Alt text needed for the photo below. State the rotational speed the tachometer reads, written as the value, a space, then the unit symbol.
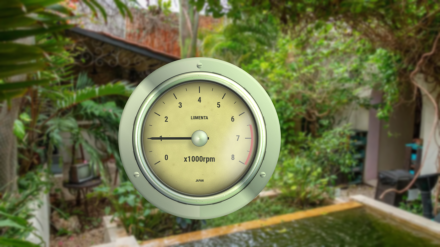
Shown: 1000 rpm
